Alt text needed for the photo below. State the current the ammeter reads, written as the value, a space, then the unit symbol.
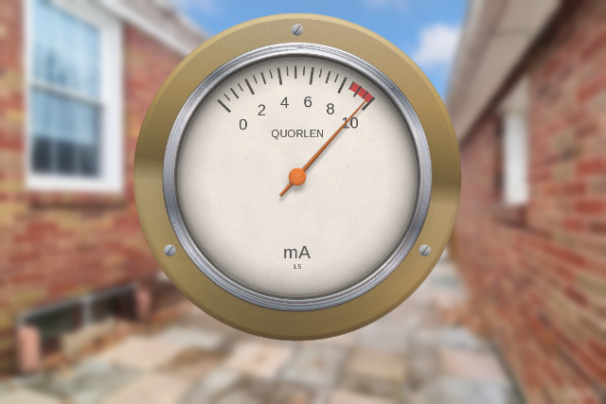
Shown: 9.75 mA
